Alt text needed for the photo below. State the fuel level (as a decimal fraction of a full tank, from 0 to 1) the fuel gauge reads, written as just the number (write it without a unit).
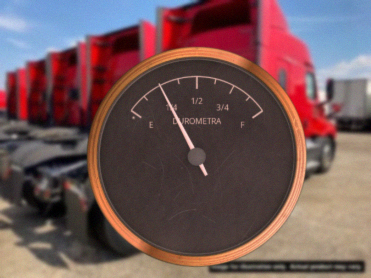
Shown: 0.25
